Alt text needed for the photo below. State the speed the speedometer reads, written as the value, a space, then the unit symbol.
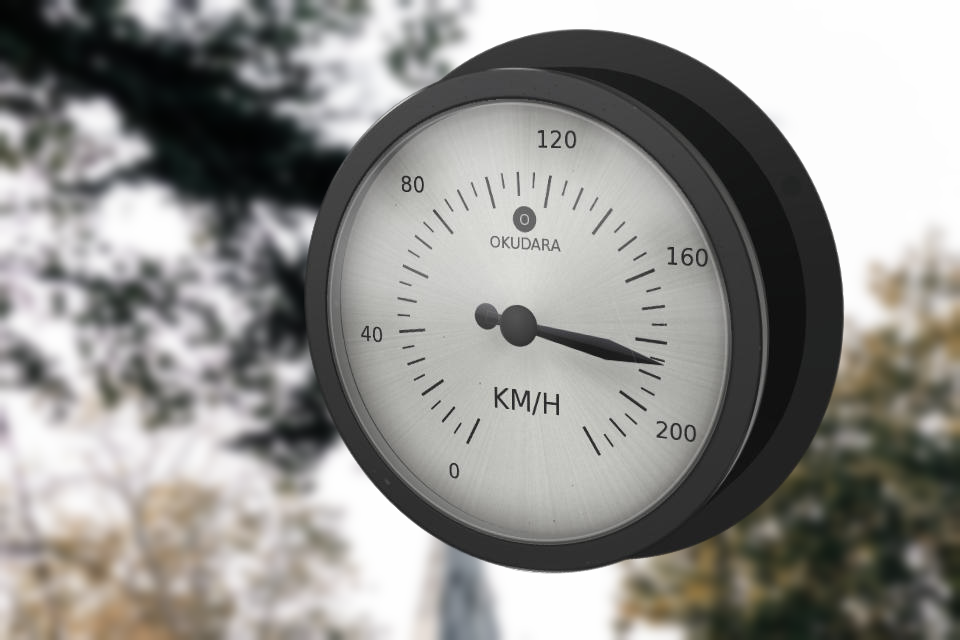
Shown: 185 km/h
